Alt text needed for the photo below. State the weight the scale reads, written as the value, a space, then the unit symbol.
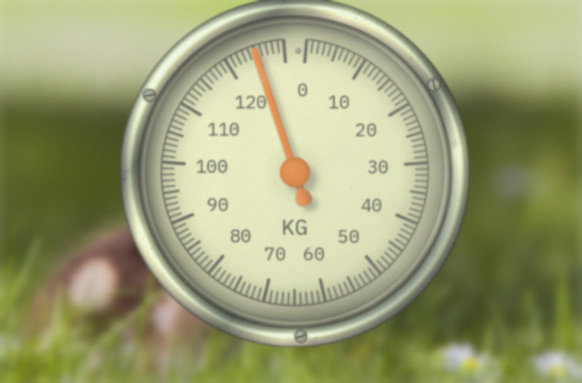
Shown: 125 kg
